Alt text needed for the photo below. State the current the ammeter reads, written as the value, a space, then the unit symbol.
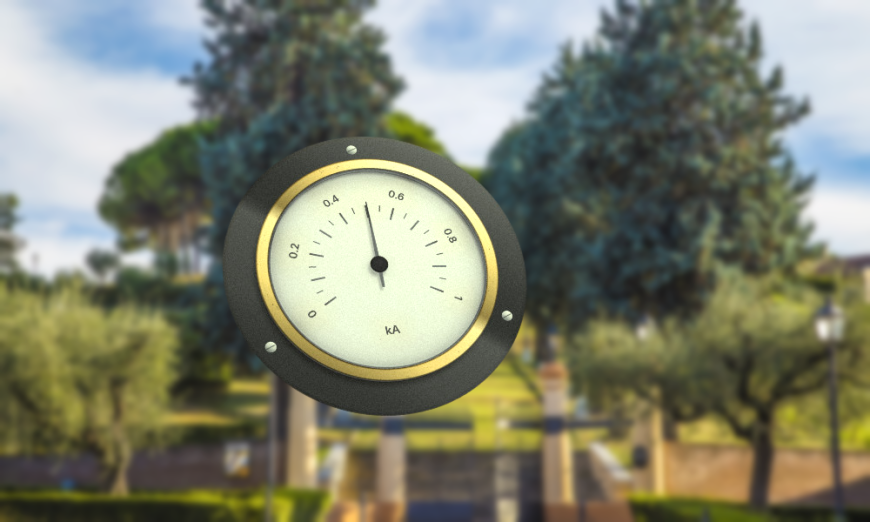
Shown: 0.5 kA
